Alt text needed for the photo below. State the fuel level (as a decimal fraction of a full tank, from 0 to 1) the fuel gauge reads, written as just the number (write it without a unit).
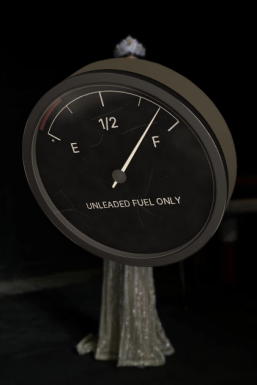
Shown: 0.875
